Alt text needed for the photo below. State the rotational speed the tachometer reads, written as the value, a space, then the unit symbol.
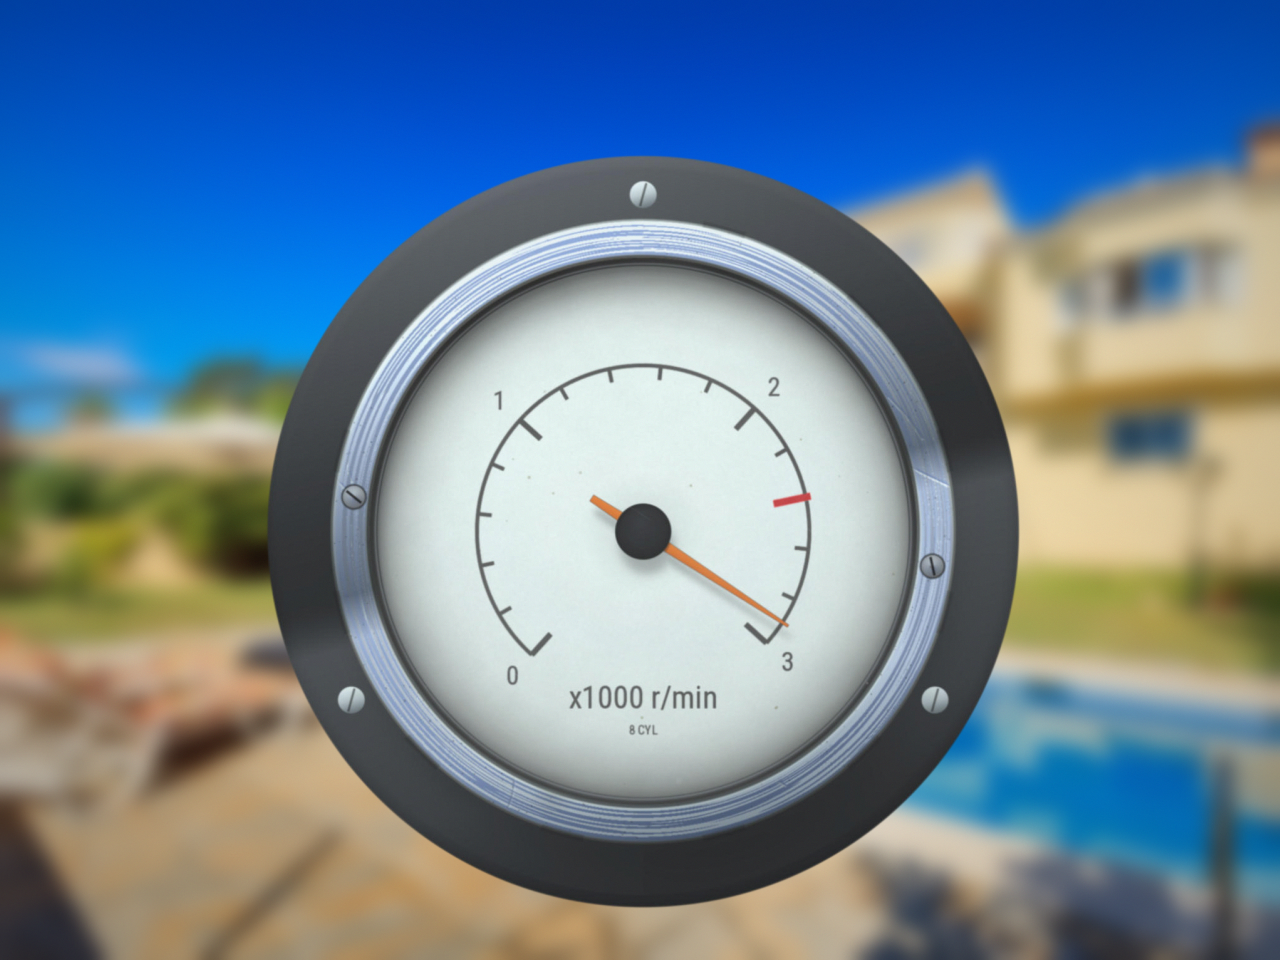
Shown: 2900 rpm
